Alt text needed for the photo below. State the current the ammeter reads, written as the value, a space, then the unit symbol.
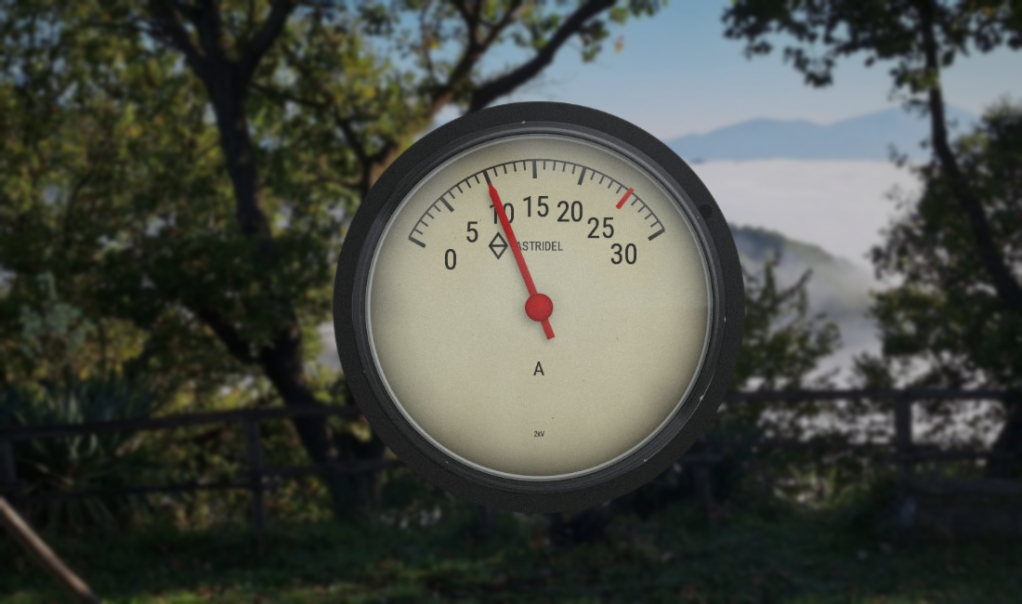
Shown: 10 A
